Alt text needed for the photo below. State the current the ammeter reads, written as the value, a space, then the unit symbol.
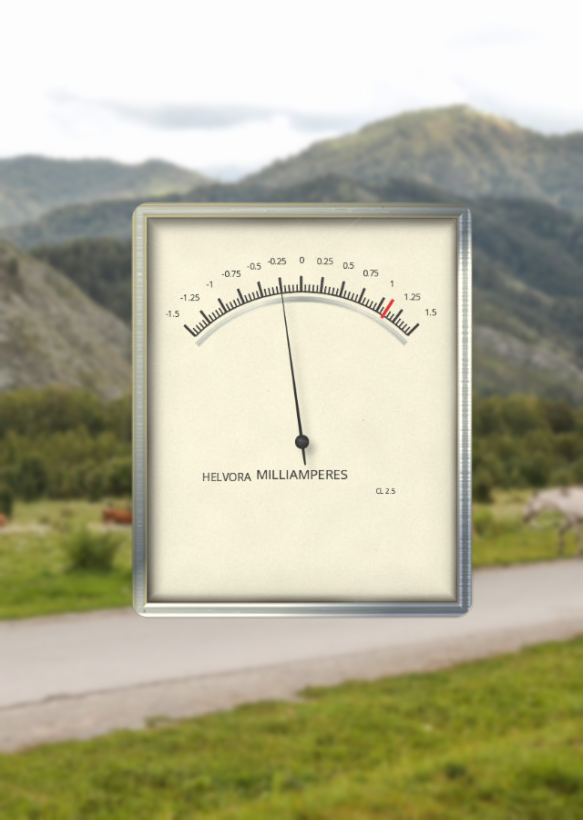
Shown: -0.25 mA
